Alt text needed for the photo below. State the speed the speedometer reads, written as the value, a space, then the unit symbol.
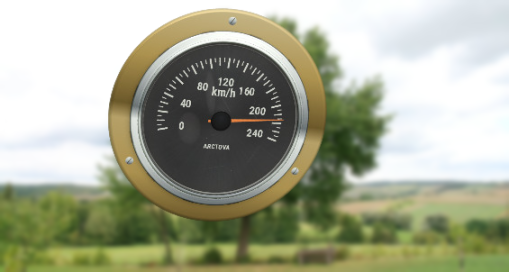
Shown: 215 km/h
